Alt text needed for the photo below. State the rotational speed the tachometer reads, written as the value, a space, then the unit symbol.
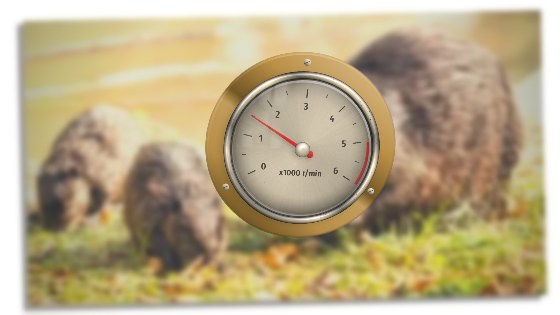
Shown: 1500 rpm
